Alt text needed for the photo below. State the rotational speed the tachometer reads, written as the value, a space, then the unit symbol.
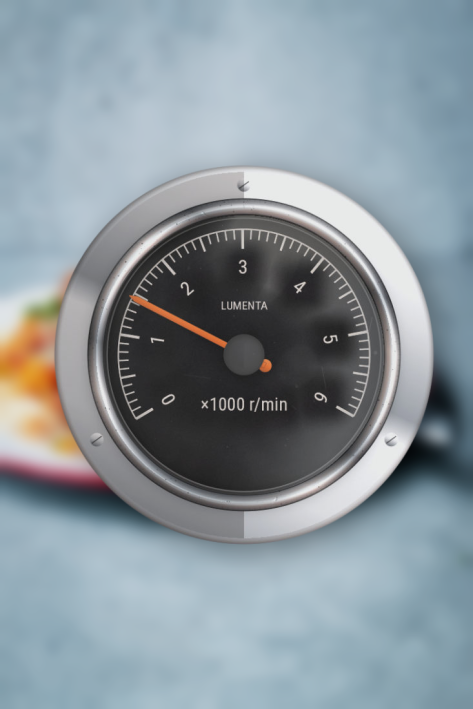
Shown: 1450 rpm
